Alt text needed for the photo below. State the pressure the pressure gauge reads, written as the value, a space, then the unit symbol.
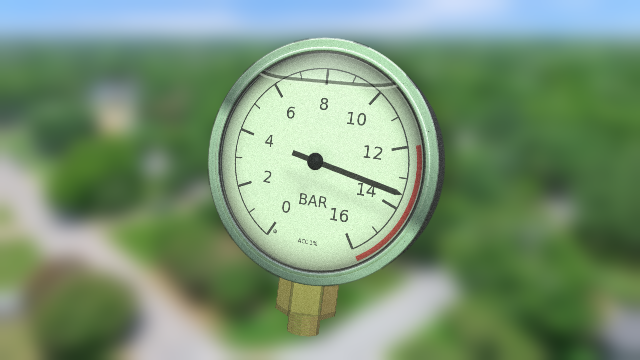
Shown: 13.5 bar
